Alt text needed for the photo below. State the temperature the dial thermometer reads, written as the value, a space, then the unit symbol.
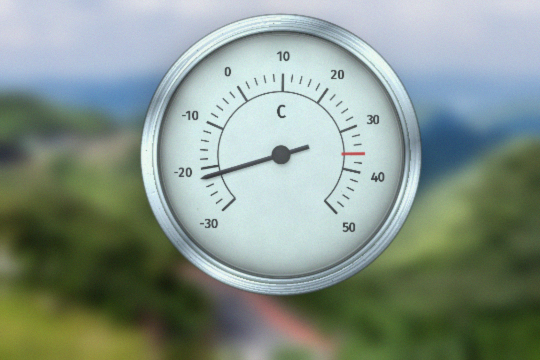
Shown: -22 °C
